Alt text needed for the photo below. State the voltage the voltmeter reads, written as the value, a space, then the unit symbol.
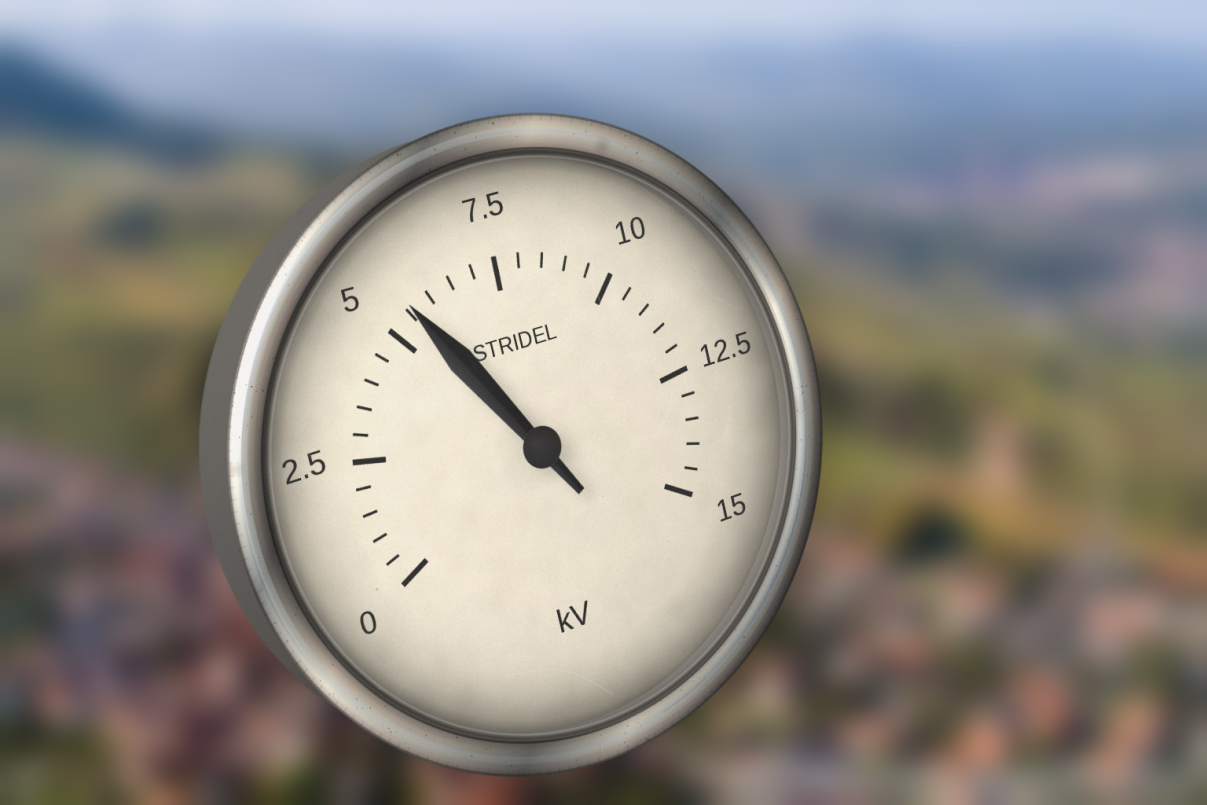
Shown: 5.5 kV
